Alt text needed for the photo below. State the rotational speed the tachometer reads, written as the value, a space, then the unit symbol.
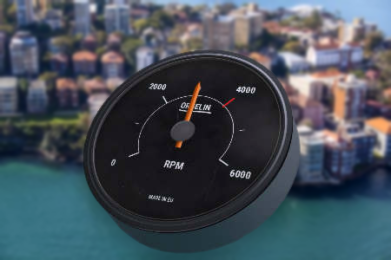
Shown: 3000 rpm
